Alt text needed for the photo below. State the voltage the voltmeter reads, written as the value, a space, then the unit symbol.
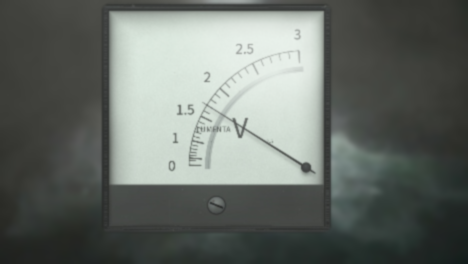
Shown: 1.7 V
